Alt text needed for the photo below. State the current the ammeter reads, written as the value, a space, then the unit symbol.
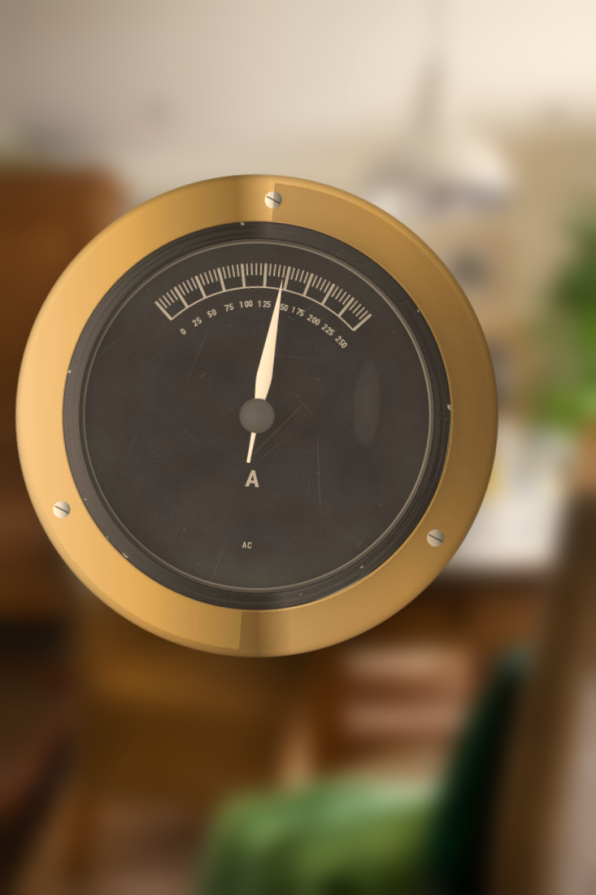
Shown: 145 A
